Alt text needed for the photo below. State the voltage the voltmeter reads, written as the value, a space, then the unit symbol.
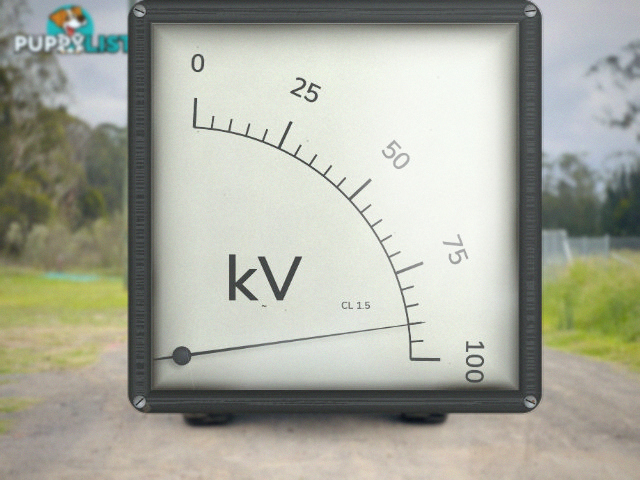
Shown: 90 kV
